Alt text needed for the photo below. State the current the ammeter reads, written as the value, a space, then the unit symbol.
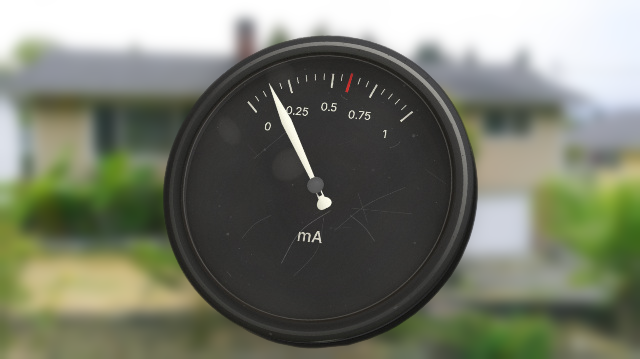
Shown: 0.15 mA
